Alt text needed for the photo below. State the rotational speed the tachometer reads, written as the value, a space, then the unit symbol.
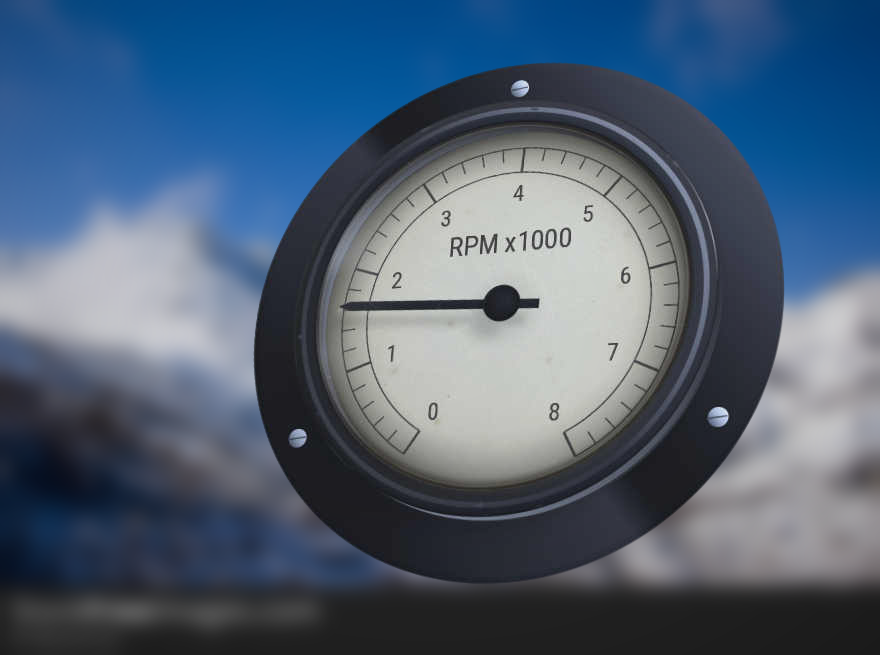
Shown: 1600 rpm
